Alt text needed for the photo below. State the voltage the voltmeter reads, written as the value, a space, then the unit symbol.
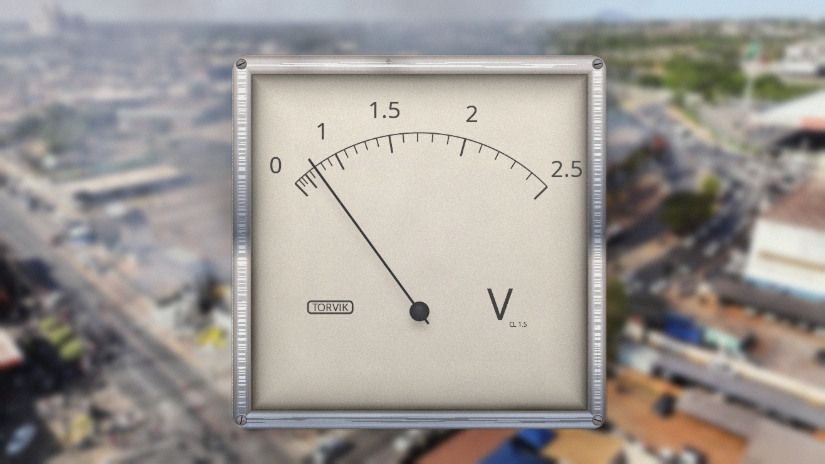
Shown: 0.7 V
